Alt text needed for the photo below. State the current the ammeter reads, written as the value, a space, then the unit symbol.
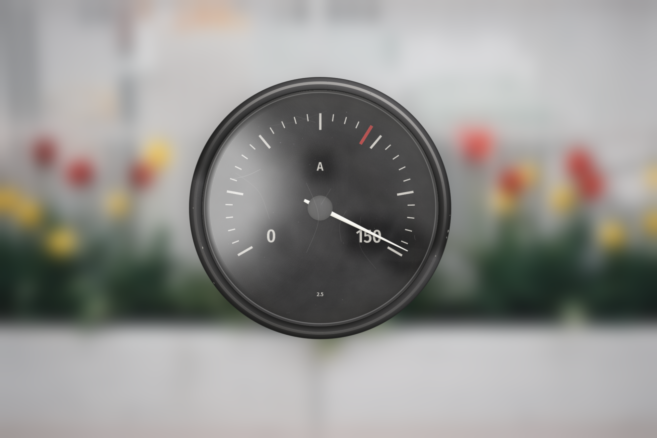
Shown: 147.5 A
